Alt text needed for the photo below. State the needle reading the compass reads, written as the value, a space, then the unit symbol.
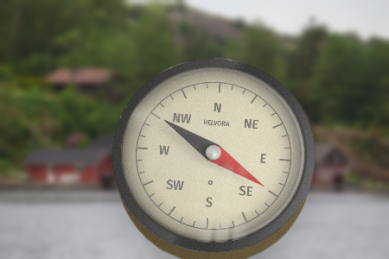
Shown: 120 °
